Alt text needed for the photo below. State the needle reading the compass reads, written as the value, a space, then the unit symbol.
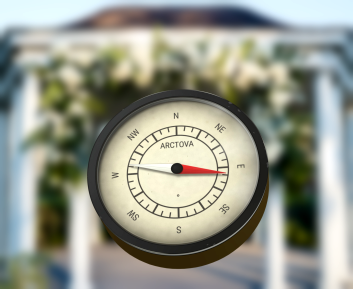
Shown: 100 °
